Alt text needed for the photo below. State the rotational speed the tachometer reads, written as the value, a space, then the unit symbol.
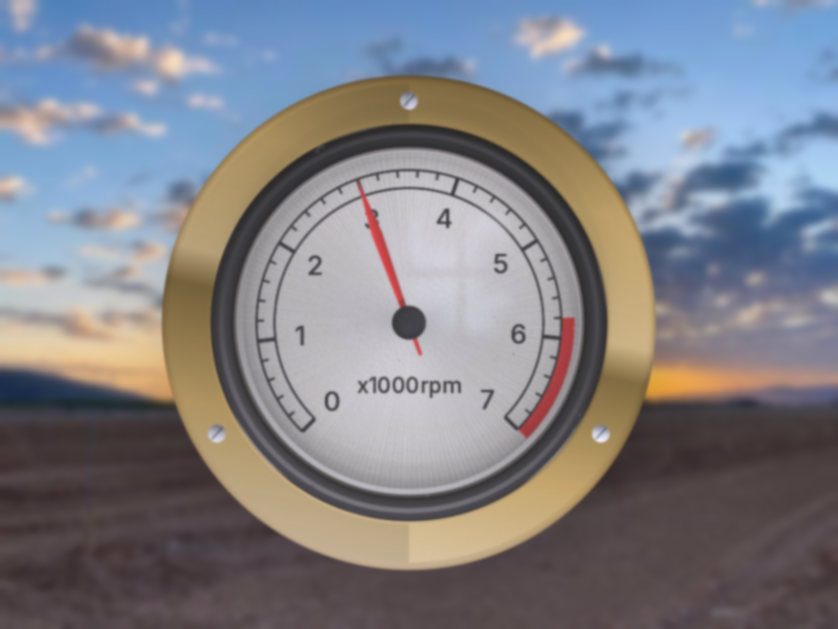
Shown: 3000 rpm
